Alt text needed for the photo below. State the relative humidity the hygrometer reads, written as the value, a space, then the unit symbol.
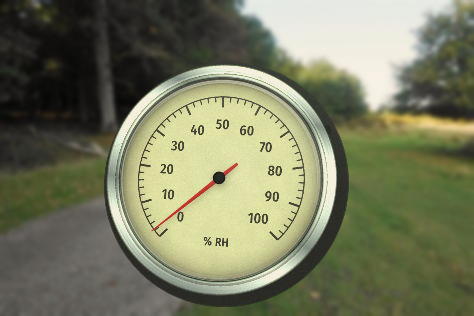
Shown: 2 %
